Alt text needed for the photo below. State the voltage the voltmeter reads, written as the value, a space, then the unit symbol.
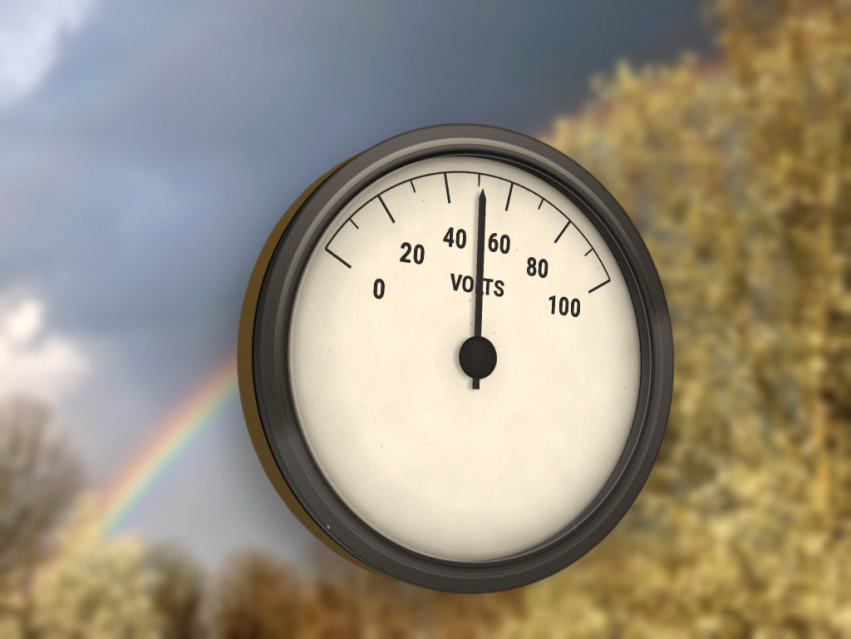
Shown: 50 V
